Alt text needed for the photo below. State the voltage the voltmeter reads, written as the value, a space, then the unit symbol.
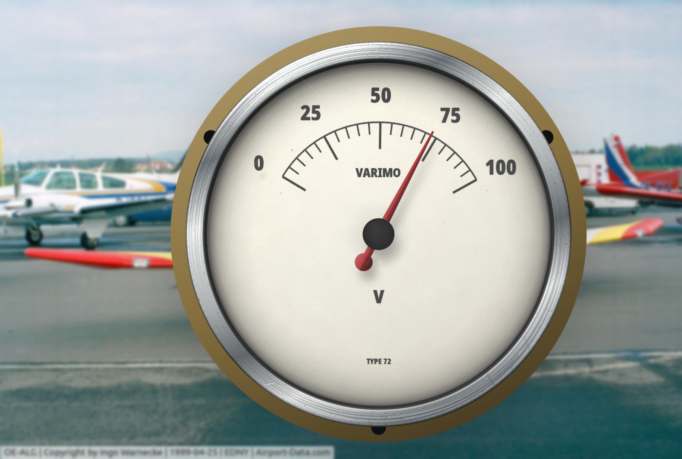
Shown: 72.5 V
